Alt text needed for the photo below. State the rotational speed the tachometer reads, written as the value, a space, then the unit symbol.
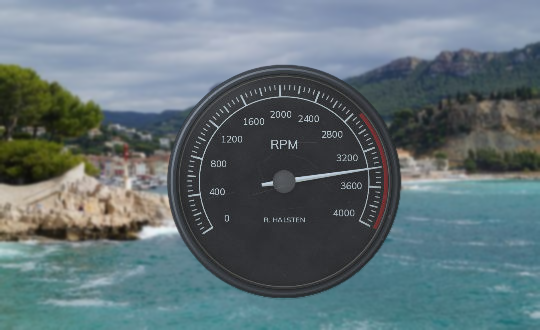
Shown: 3400 rpm
